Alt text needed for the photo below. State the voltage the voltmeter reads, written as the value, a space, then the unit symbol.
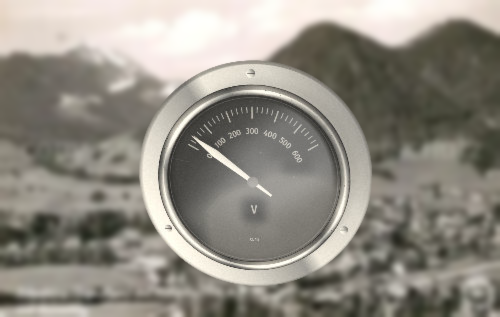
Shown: 40 V
